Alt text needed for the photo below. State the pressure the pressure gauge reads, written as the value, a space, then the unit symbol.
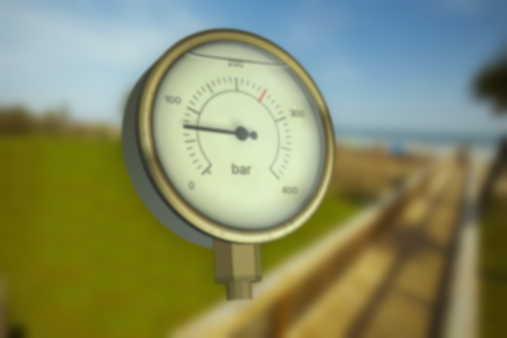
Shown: 70 bar
